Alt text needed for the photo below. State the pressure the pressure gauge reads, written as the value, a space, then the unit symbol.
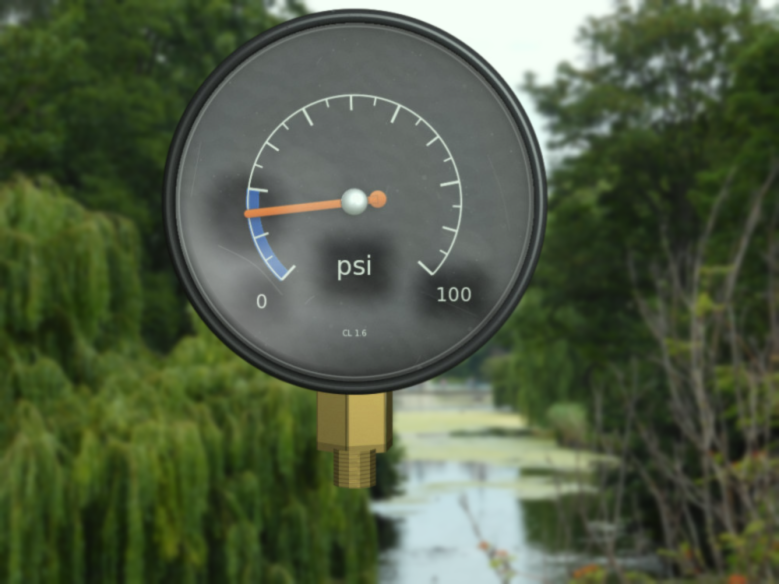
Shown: 15 psi
